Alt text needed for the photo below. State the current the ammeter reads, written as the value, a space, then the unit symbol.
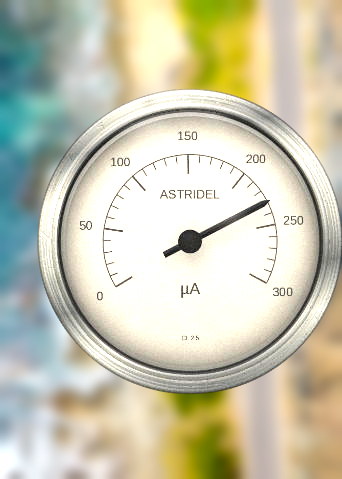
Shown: 230 µA
